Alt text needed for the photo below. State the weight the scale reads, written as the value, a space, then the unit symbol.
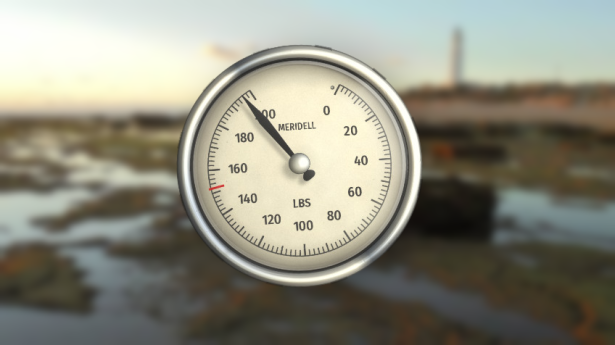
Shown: 196 lb
